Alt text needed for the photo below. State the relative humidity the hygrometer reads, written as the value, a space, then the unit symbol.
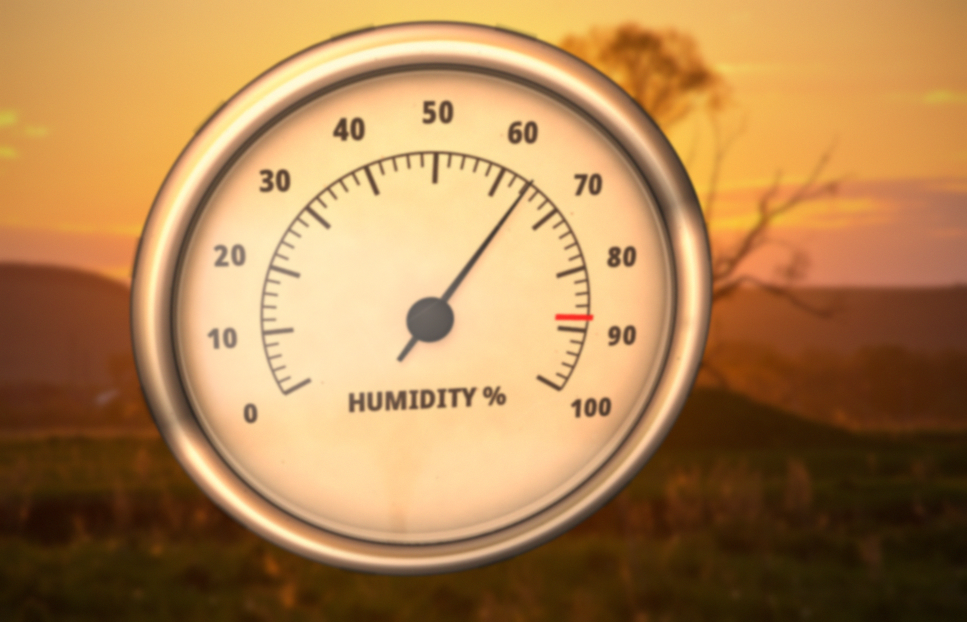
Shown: 64 %
